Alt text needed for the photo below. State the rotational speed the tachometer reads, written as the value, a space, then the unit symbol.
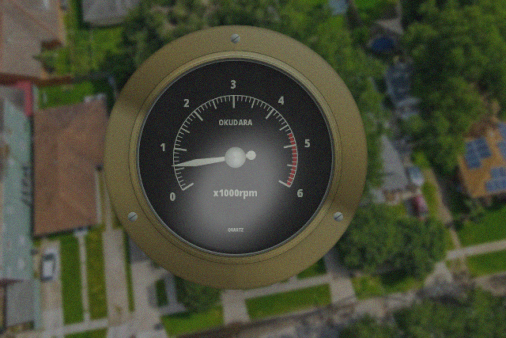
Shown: 600 rpm
